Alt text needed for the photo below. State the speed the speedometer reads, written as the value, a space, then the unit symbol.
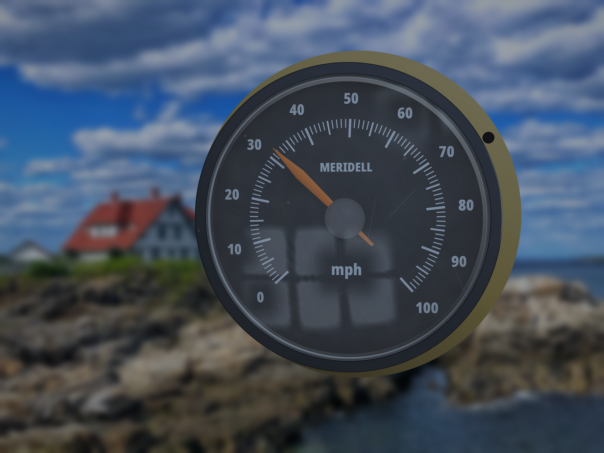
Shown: 32 mph
